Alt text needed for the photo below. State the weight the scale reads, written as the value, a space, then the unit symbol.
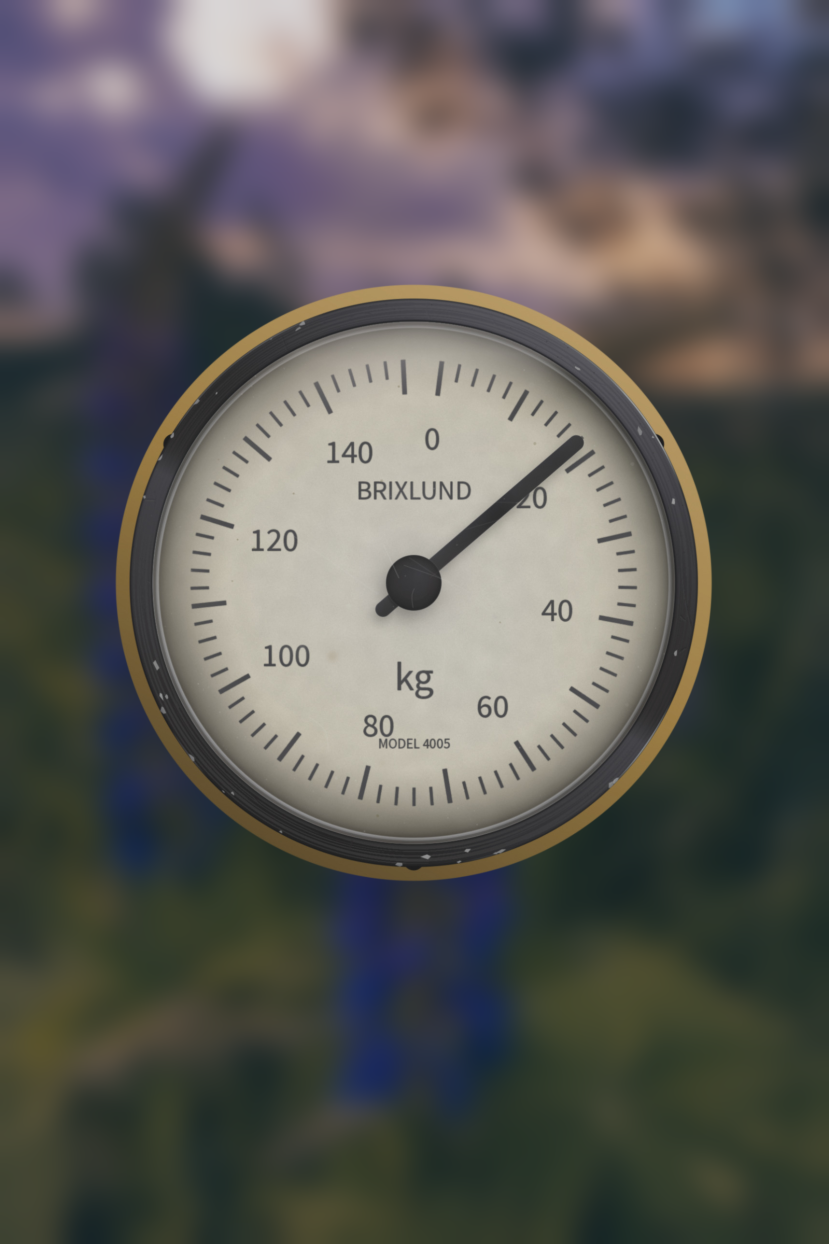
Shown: 18 kg
